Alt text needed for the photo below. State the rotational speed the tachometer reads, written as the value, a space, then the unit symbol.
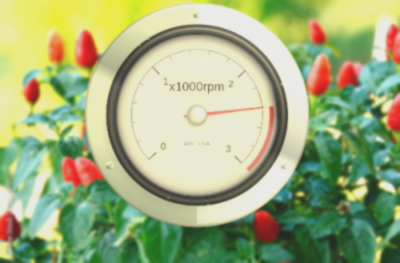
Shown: 2400 rpm
